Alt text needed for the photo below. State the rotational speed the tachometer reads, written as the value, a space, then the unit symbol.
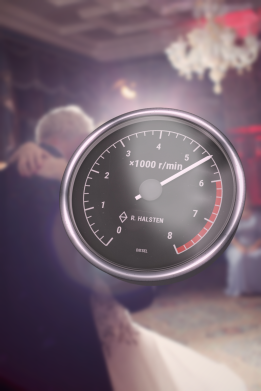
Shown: 5400 rpm
